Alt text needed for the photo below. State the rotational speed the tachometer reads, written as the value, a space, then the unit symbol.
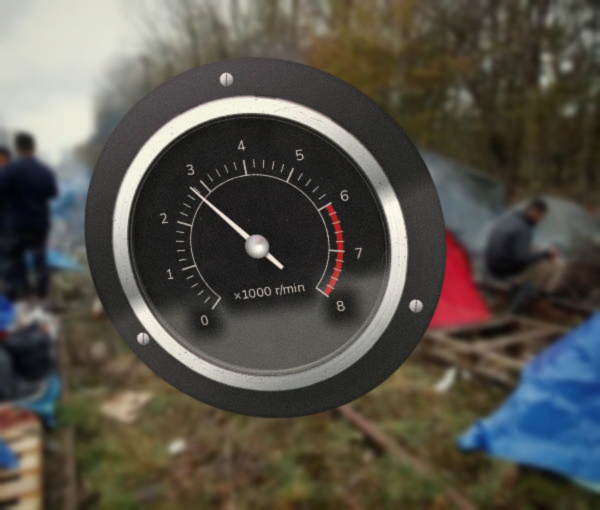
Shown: 2800 rpm
